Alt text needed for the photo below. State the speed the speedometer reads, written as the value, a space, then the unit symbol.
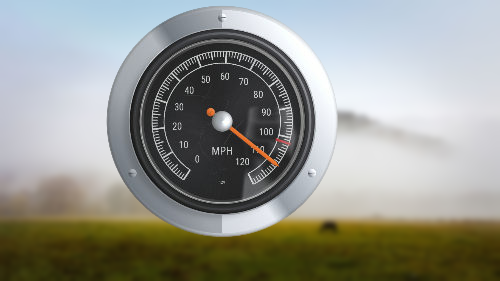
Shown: 110 mph
